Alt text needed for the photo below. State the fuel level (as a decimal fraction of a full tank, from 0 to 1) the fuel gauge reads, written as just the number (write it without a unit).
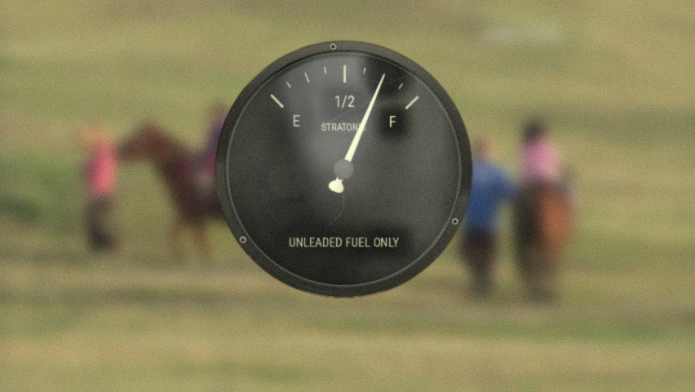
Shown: 0.75
